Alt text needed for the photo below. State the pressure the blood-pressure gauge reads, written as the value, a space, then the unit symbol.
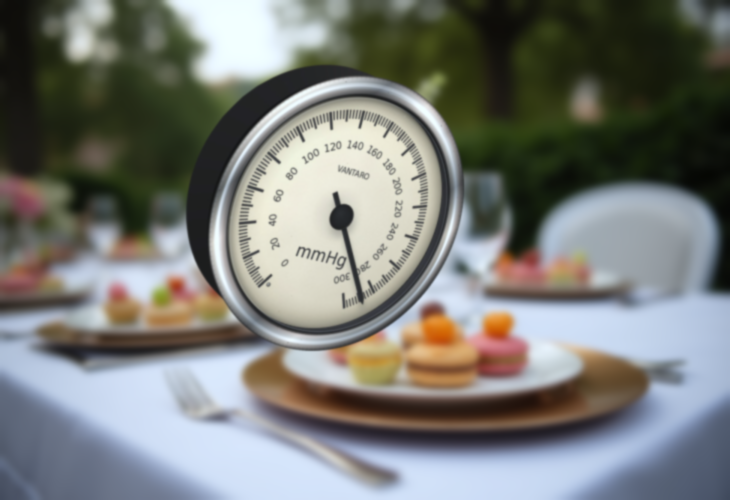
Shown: 290 mmHg
